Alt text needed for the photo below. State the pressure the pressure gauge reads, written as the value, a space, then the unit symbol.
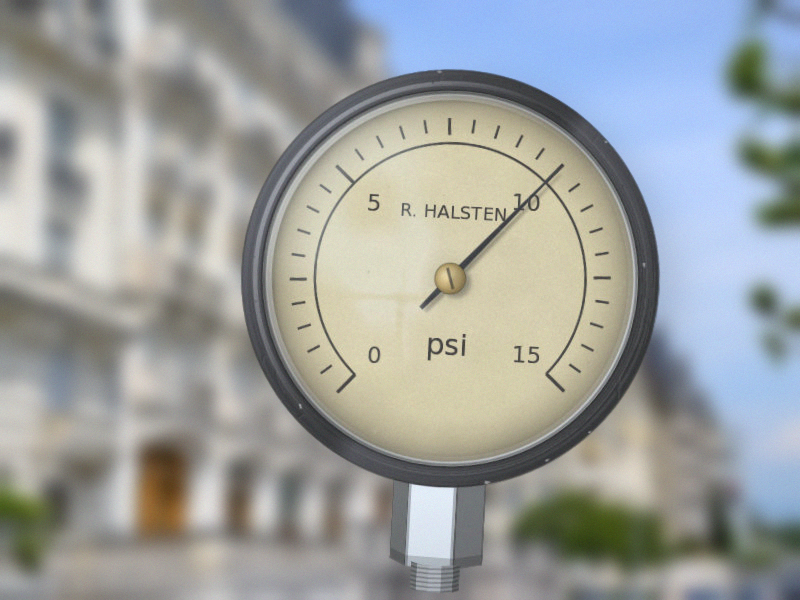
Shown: 10 psi
